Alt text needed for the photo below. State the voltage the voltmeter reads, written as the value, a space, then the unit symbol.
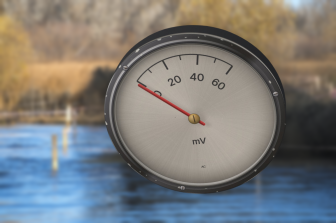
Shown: 0 mV
